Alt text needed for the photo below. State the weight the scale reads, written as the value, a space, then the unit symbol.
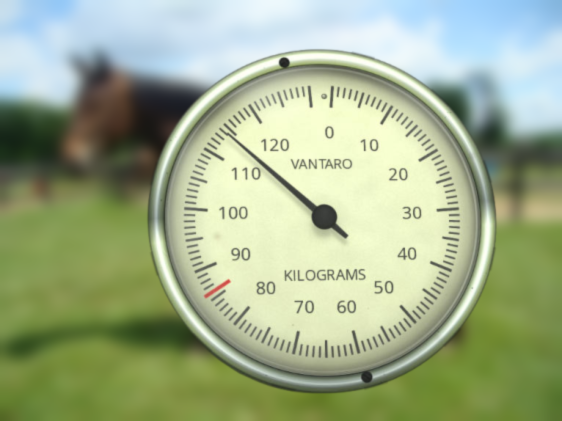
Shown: 114 kg
